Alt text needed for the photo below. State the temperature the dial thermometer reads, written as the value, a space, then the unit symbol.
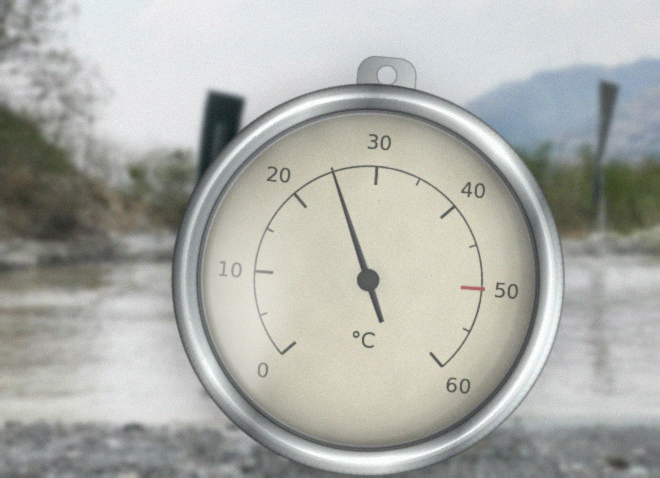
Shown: 25 °C
